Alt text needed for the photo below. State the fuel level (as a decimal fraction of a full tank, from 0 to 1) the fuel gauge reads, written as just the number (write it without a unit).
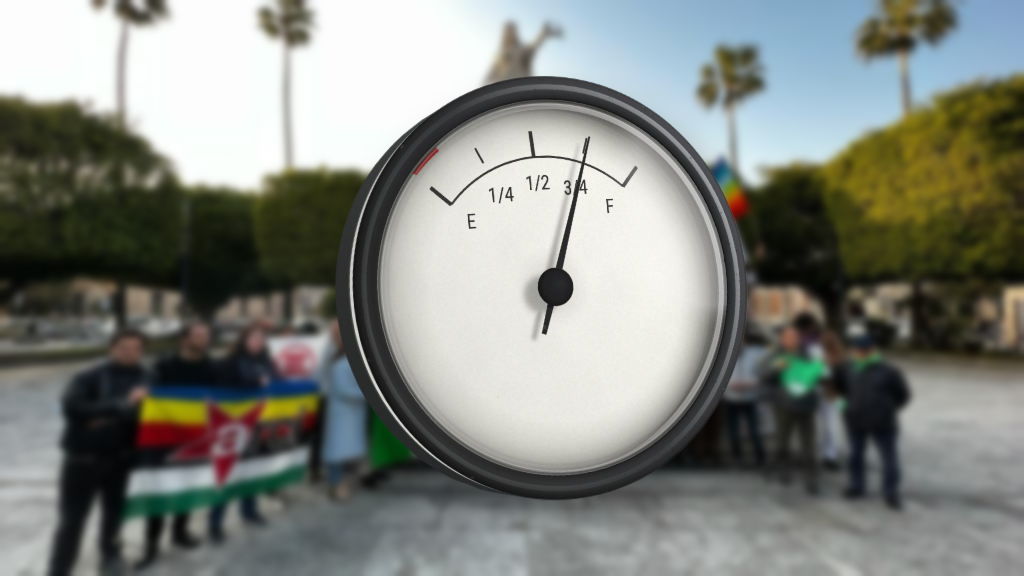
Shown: 0.75
